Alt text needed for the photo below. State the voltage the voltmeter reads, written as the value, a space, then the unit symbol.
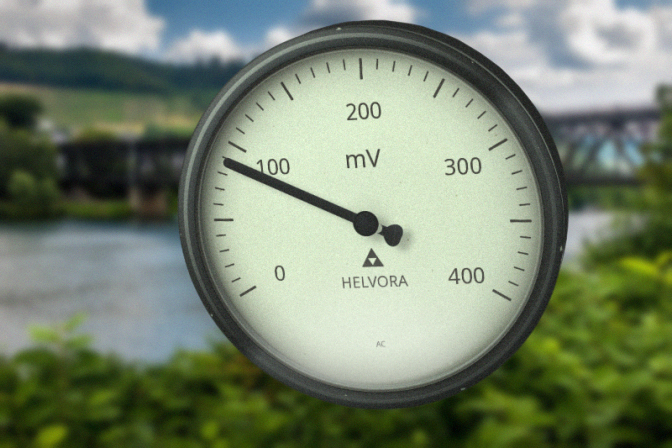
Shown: 90 mV
